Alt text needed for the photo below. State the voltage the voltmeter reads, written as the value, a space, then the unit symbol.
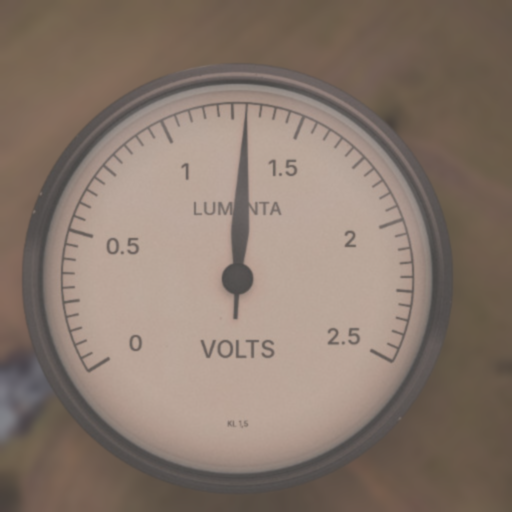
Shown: 1.3 V
